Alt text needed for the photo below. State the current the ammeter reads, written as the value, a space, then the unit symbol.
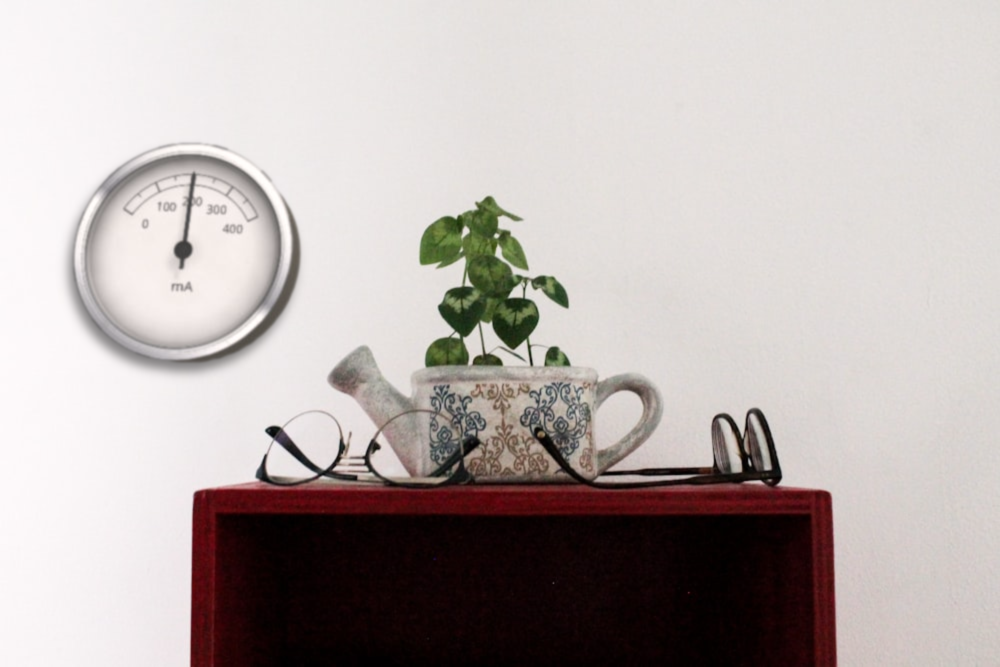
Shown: 200 mA
